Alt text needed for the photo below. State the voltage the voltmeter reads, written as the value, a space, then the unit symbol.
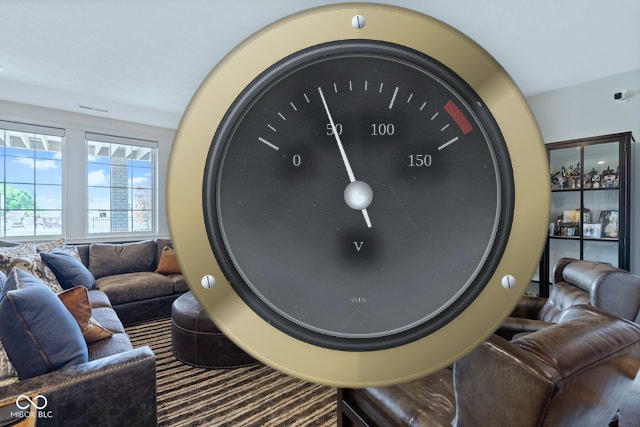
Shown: 50 V
